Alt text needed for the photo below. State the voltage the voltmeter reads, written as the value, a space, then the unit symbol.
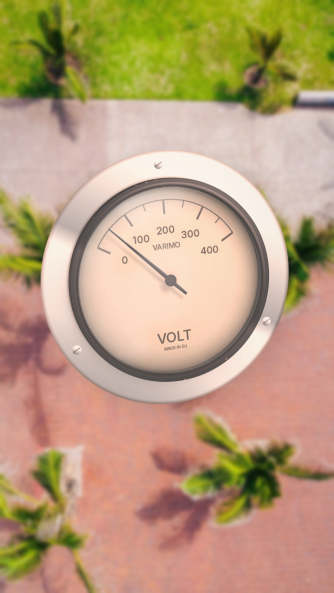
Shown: 50 V
